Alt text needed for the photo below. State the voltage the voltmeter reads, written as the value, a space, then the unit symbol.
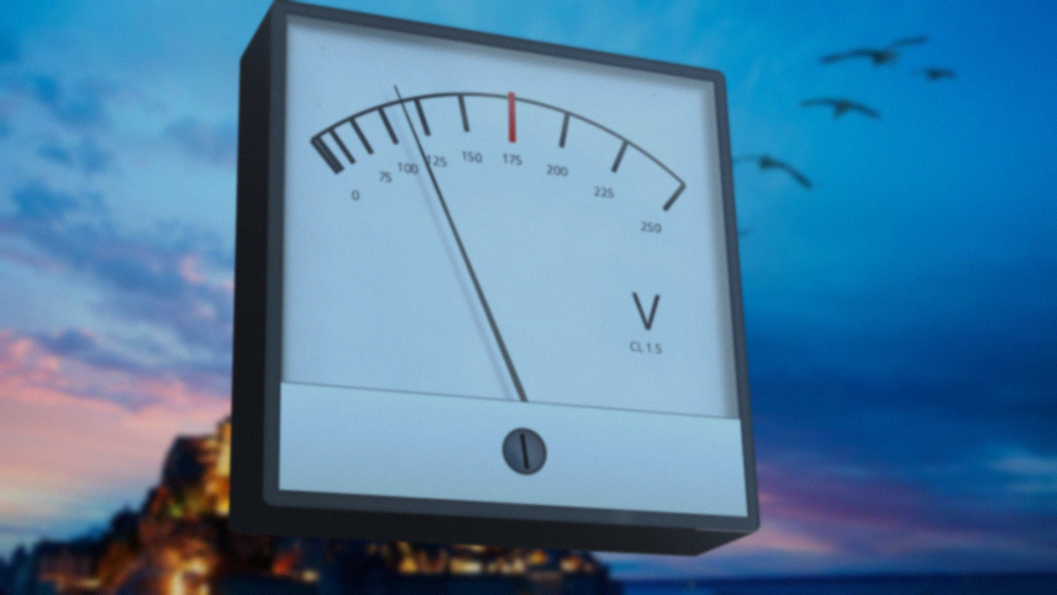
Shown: 112.5 V
